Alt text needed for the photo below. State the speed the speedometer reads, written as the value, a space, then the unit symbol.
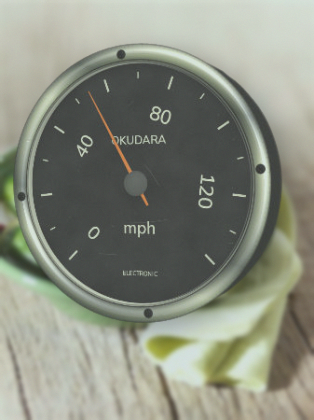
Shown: 55 mph
